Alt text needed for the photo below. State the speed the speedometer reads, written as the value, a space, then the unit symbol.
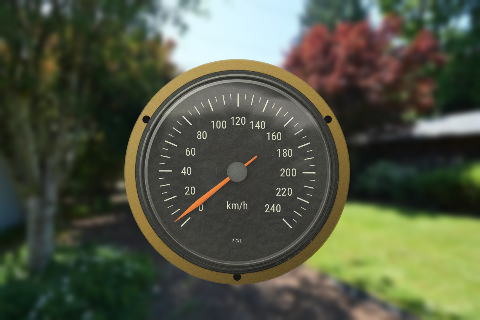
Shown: 5 km/h
